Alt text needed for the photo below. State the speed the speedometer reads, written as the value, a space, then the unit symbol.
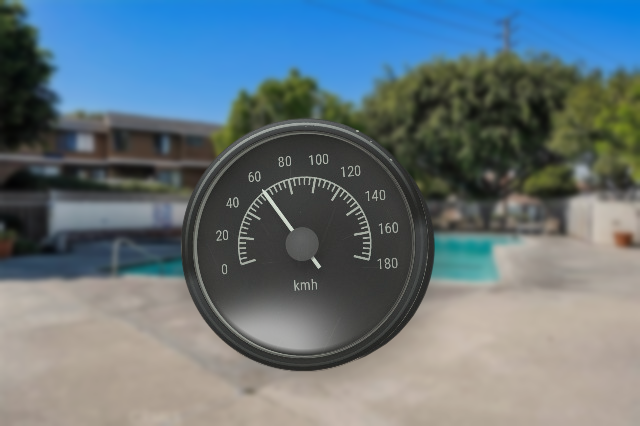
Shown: 60 km/h
